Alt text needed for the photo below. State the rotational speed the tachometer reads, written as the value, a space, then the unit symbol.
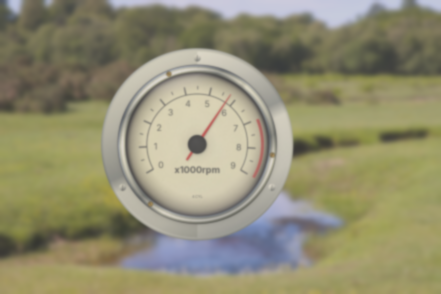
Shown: 5750 rpm
